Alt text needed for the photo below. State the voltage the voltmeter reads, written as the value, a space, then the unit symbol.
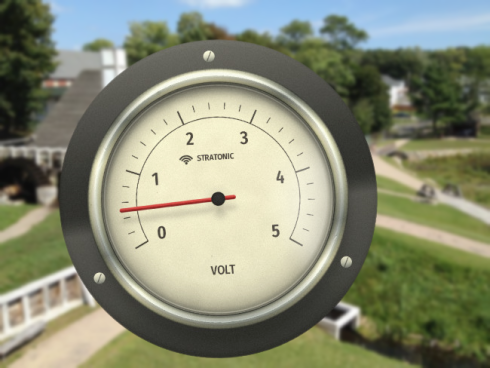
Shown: 0.5 V
